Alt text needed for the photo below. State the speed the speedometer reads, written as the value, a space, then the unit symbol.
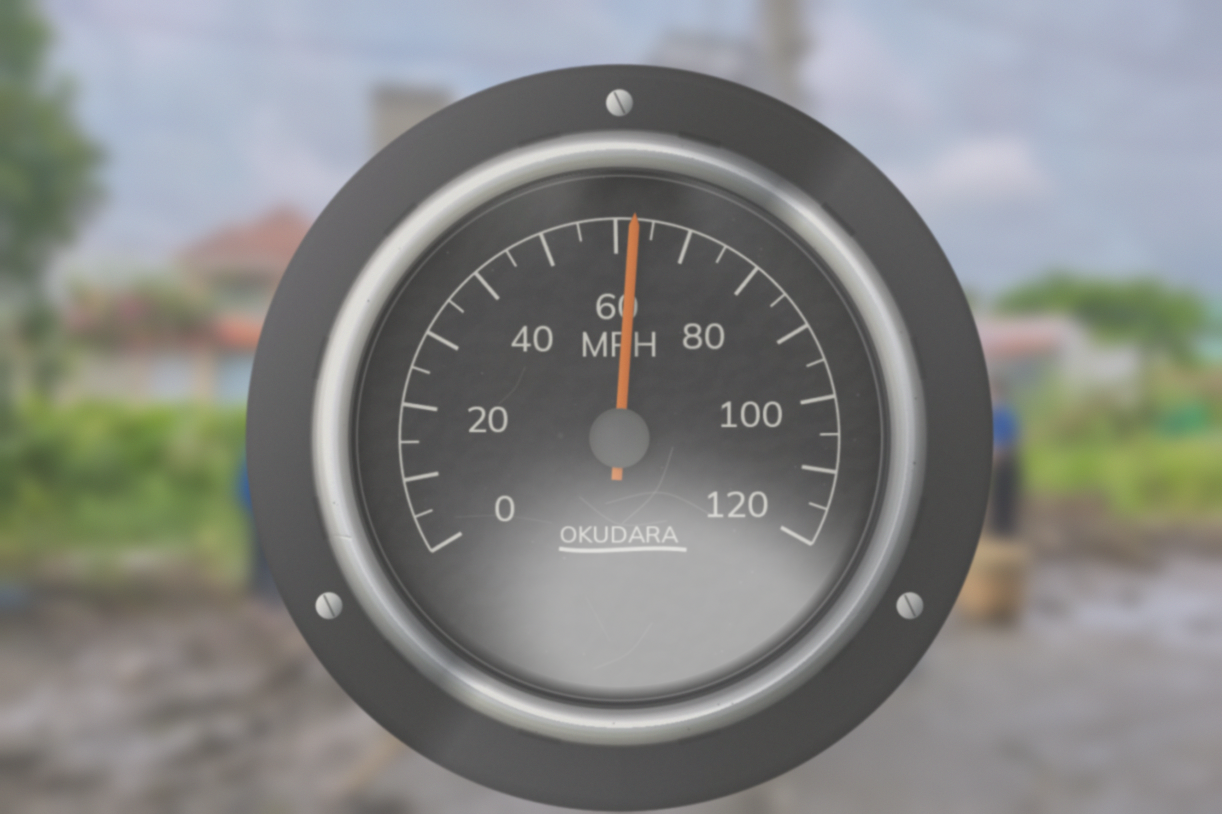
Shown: 62.5 mph
